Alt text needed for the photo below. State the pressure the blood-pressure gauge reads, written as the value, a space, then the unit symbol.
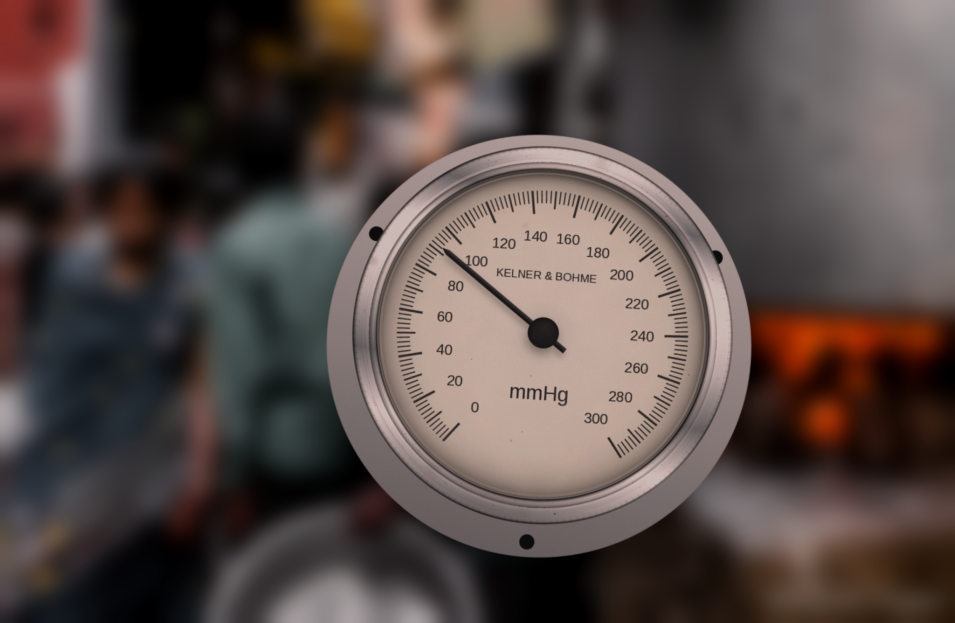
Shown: 92 mmHg
